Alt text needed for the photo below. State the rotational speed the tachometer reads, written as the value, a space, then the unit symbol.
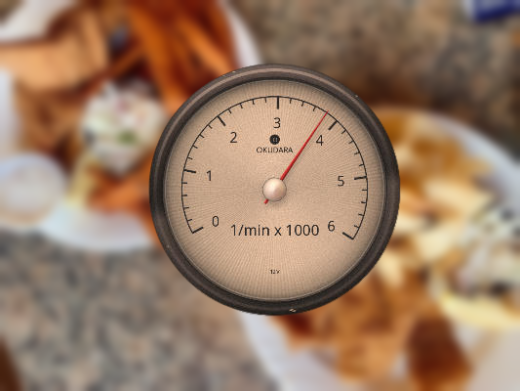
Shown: 3800 rpm
